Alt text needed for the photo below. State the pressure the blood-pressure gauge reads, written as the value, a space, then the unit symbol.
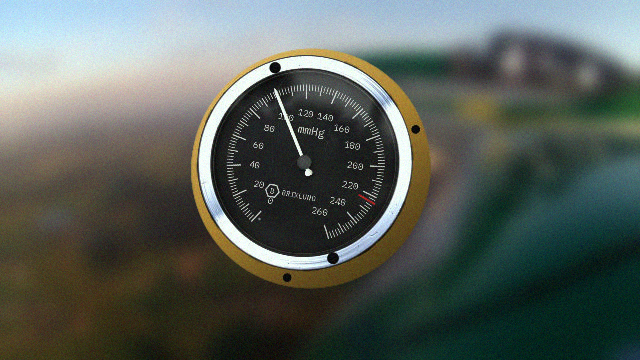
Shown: 100 mmHg
